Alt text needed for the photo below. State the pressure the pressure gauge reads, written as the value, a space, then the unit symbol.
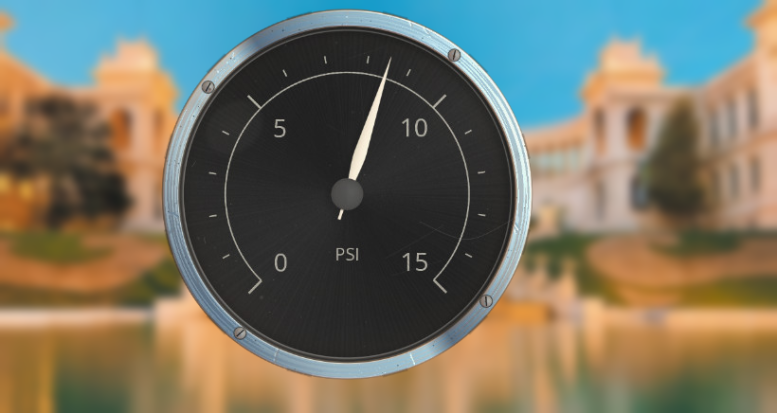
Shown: 8.5 psi
